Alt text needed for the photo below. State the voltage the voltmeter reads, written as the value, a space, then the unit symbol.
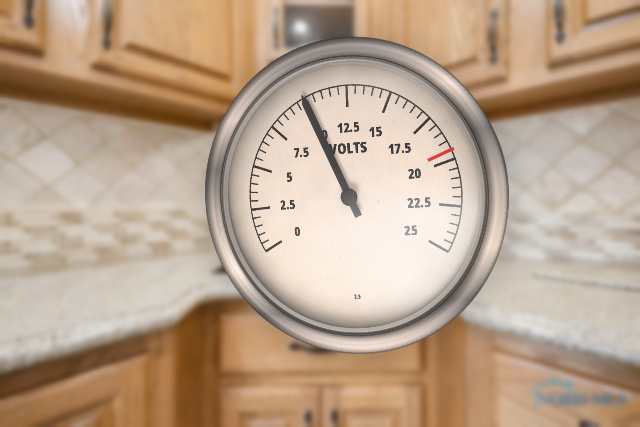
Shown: 10 V
